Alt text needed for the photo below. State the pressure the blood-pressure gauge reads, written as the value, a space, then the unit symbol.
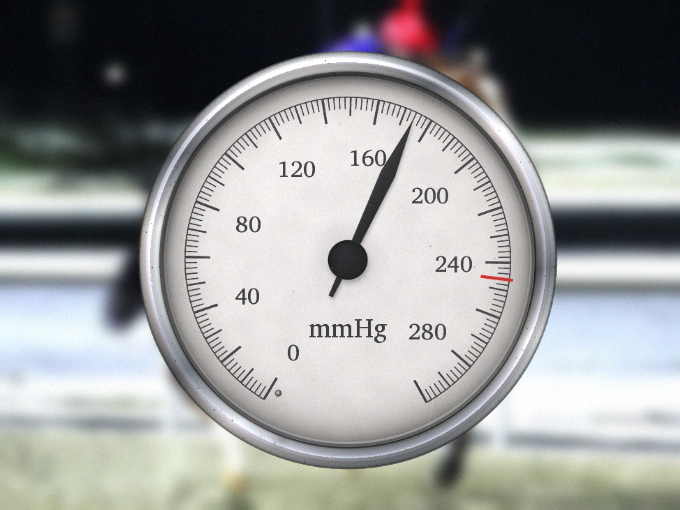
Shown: 174 mmHg
